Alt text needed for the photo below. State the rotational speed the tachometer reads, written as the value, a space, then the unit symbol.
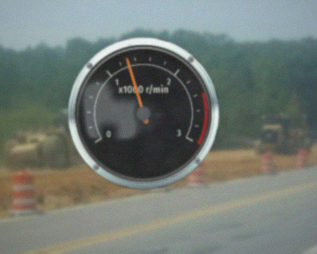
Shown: 1300 rpm
